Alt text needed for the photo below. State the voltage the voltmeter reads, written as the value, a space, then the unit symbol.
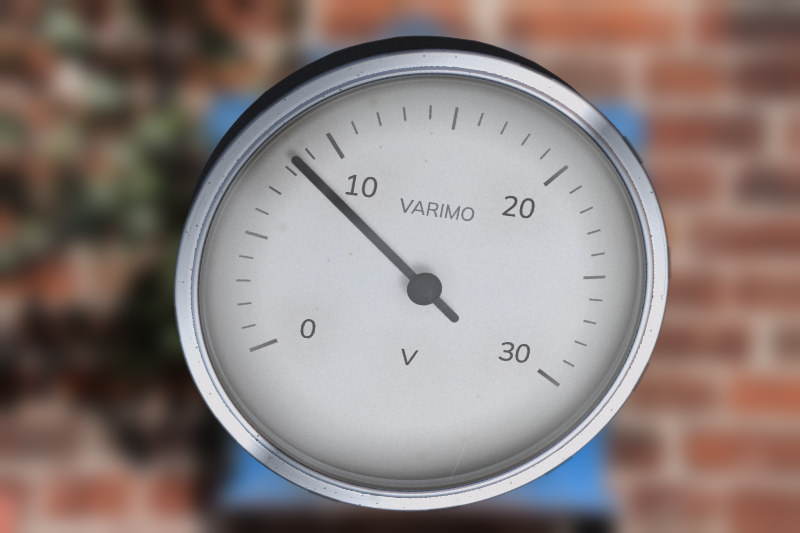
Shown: 8.5 V
